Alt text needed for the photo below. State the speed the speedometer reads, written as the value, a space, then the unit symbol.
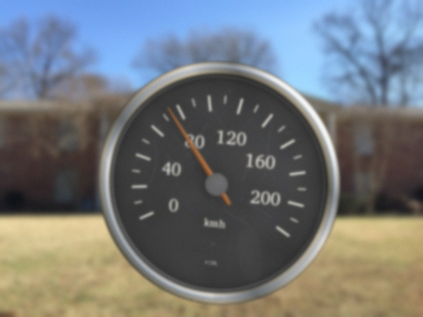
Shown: 75 km/h
